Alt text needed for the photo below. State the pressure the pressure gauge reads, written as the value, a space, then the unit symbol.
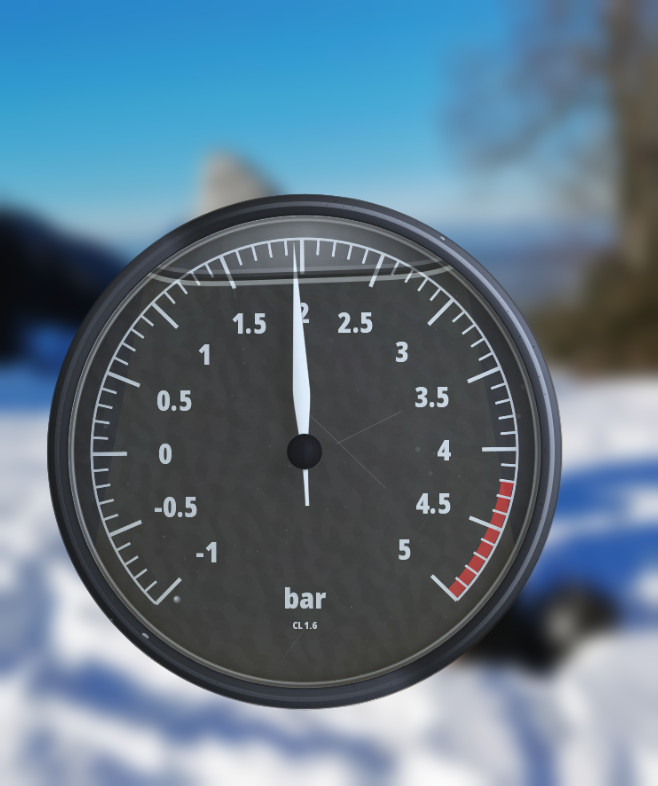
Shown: 1.95 bar
